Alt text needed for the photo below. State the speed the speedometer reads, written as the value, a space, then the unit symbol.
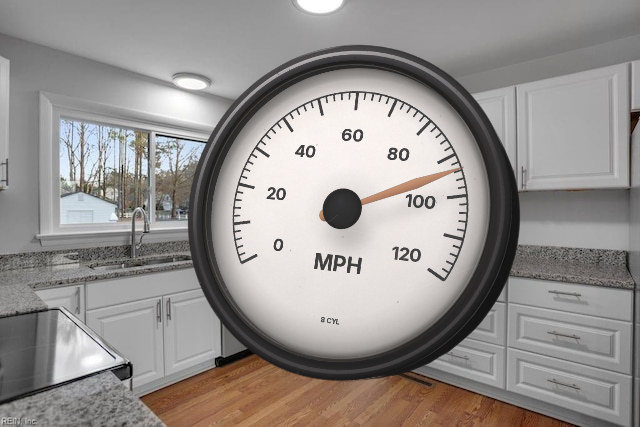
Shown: 94 mph
